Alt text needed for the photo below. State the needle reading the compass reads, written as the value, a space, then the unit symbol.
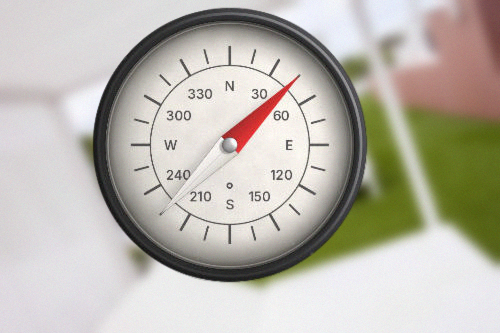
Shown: 45 °
